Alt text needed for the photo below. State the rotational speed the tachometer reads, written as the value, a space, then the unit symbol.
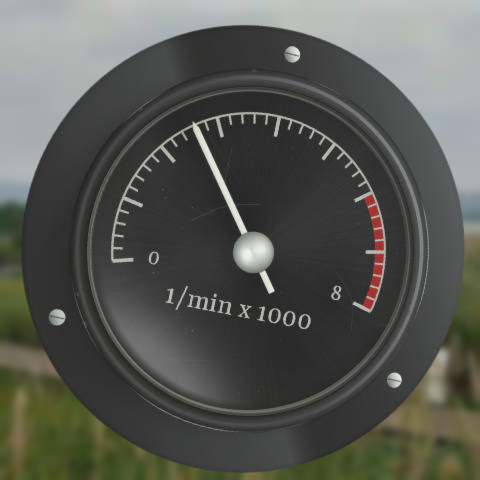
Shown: 2600 rpm
